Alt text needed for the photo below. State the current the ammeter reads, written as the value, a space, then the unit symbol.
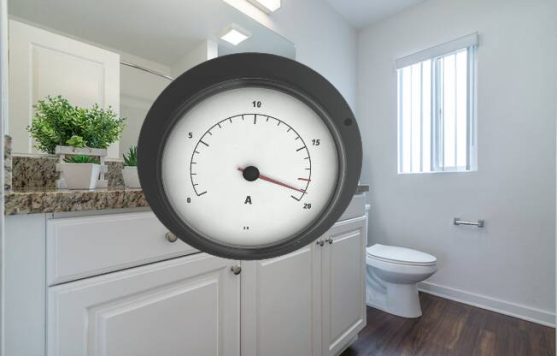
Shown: 19 A
